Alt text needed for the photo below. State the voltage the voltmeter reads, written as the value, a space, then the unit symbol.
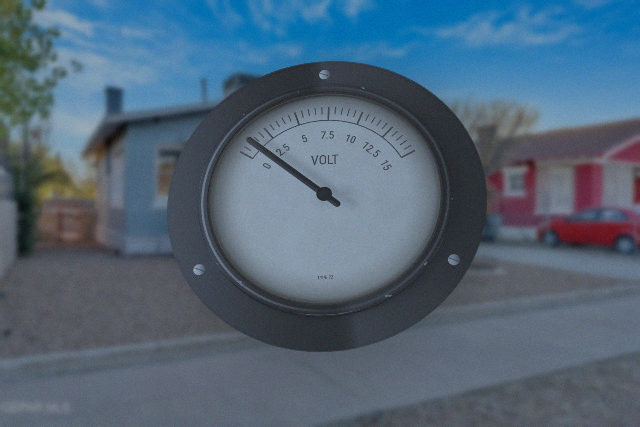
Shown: 1 V
